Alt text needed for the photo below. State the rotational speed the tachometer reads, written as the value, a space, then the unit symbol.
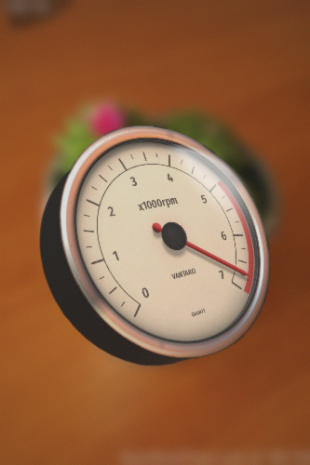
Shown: 6750 rpm
